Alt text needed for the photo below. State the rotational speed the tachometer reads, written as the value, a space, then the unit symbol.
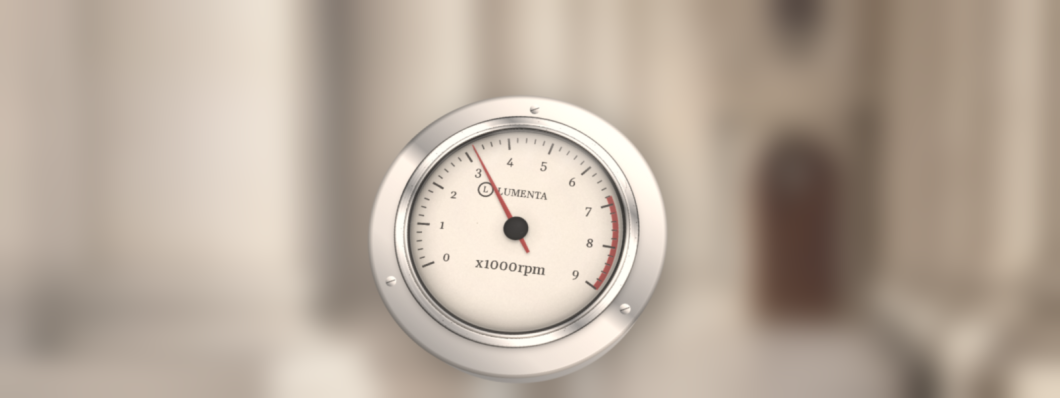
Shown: 3200 rpm
